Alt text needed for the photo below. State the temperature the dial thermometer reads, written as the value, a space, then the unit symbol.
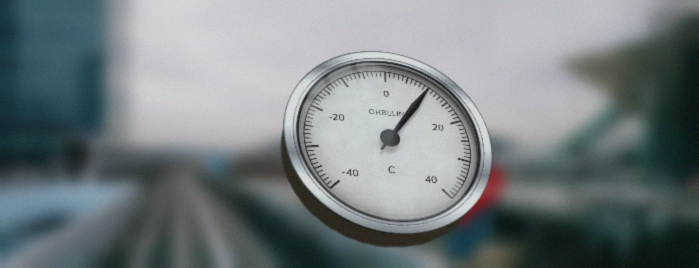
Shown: 10 °C
